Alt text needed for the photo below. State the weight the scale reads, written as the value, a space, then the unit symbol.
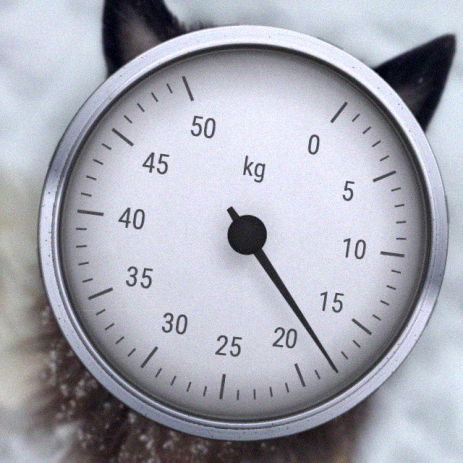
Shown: 18 kg
